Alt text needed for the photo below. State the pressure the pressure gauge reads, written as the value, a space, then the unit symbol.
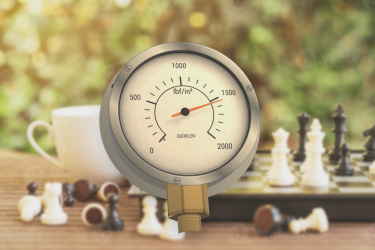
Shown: 1550 psi
